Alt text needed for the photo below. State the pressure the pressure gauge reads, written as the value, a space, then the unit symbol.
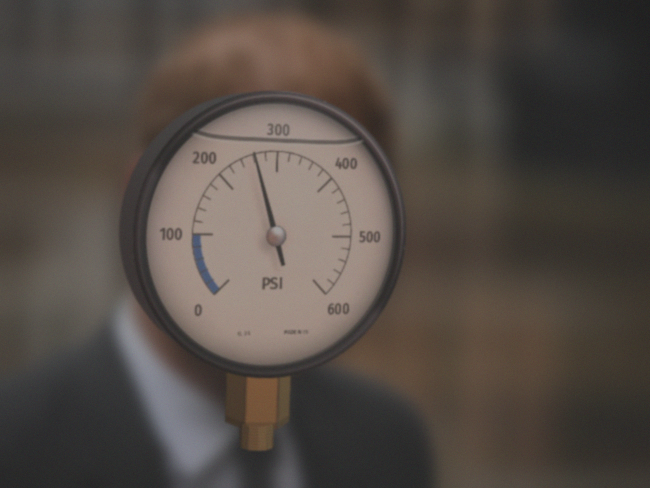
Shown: 260 psi
